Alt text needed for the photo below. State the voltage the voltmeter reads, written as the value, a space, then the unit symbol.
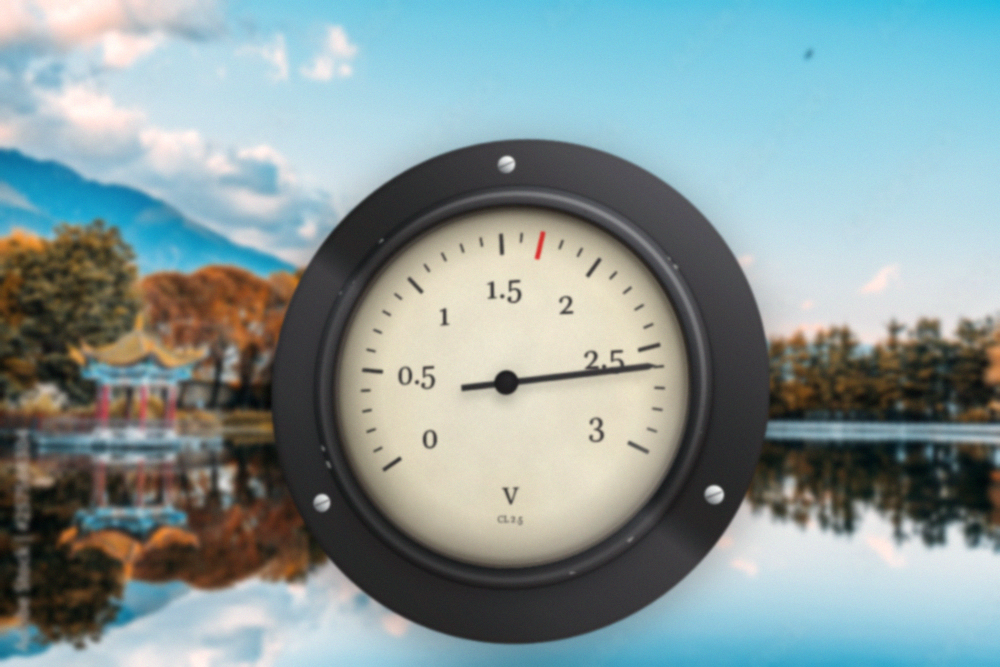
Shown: 2.6 V
